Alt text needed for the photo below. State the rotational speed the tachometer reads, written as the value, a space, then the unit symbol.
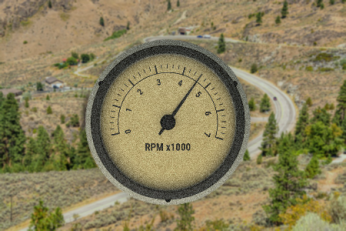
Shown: 4600 rpm
